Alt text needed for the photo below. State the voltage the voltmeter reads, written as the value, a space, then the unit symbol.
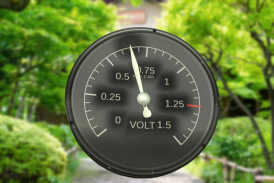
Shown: 0.65 V
